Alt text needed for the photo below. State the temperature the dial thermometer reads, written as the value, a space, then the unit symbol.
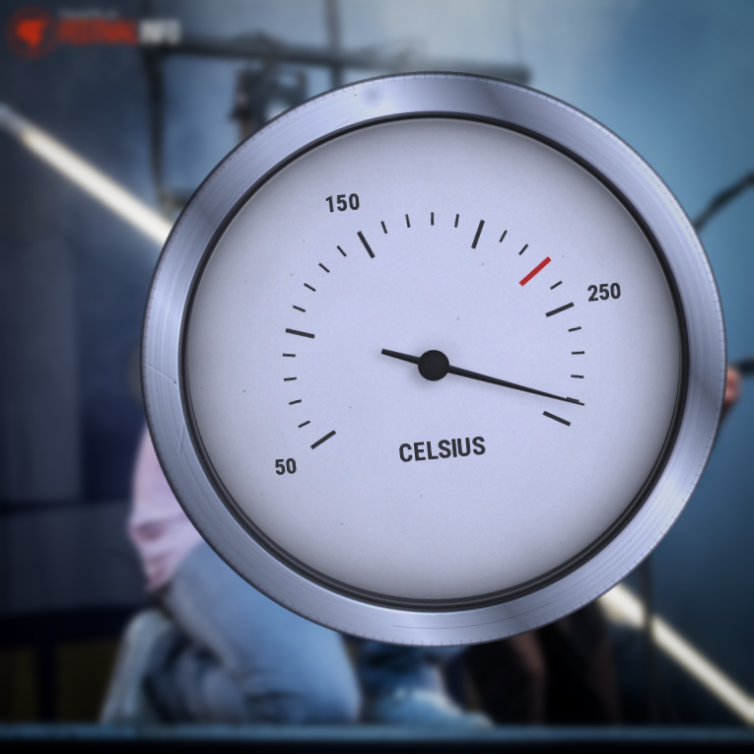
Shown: 290 °C
